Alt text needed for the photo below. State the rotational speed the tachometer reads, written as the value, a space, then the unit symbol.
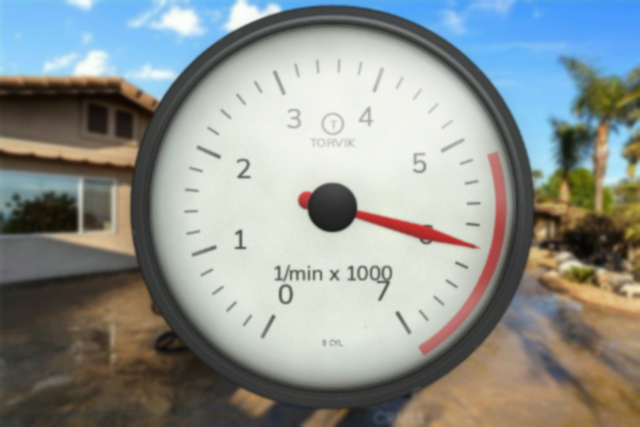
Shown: 6000 rpm
